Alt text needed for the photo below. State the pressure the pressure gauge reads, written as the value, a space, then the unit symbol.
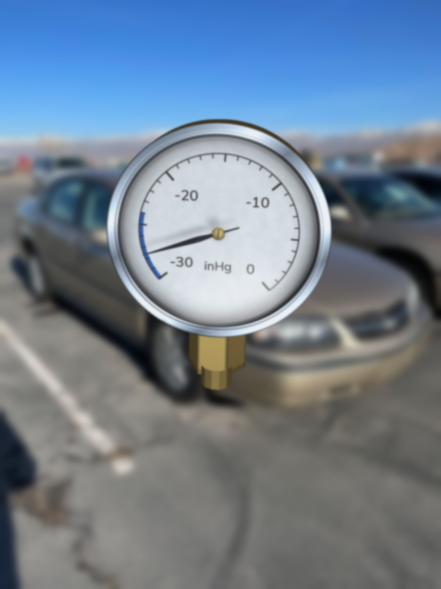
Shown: -27.5 inHg
